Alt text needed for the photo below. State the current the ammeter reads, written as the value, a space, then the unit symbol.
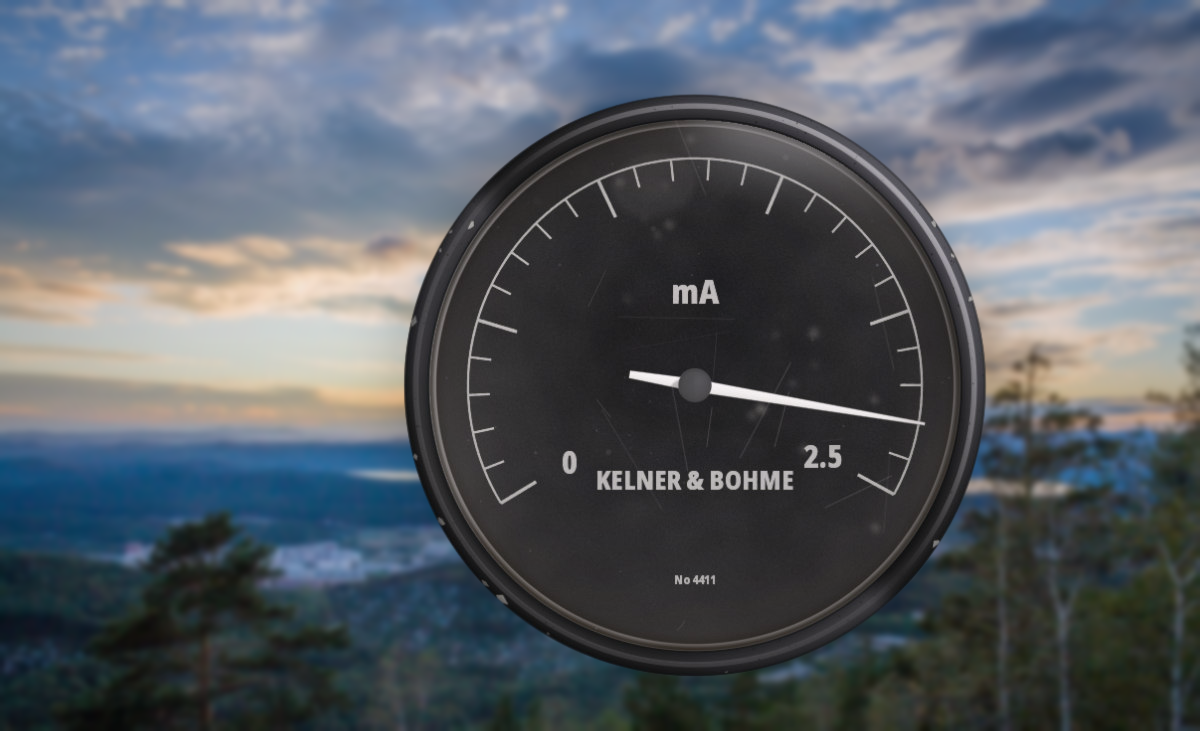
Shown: 2.3 mA
